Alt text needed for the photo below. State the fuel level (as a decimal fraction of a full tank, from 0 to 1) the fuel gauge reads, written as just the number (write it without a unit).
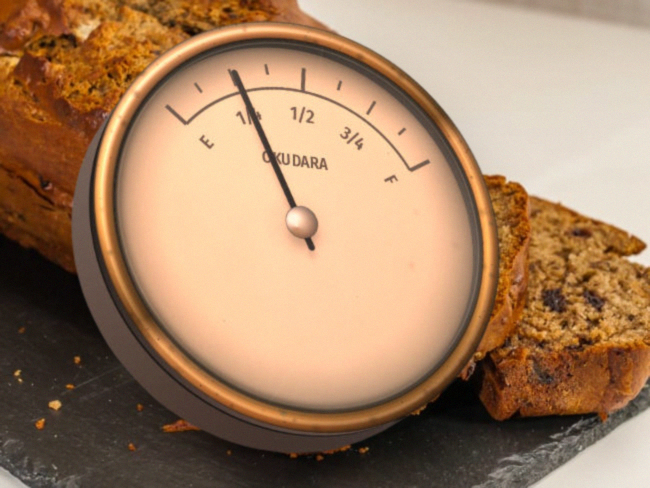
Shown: 0.25
